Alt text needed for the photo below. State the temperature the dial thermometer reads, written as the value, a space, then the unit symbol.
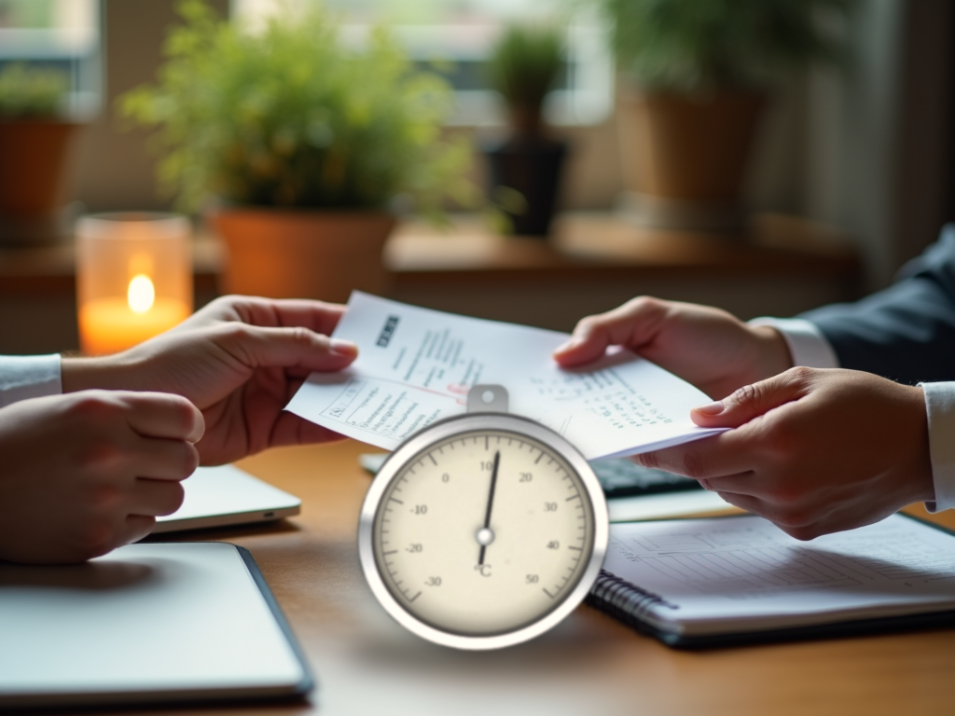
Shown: 12 °C
